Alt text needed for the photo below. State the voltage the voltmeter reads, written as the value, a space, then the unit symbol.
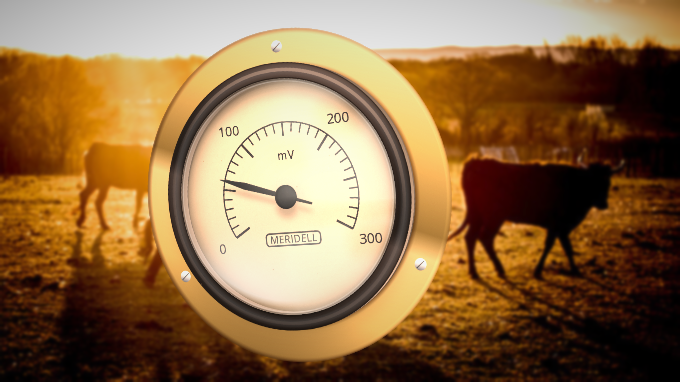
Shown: 60 mV
